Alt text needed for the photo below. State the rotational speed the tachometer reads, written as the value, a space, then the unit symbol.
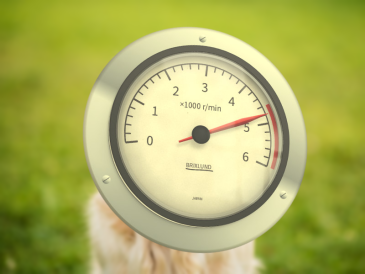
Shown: 4800 rpm
